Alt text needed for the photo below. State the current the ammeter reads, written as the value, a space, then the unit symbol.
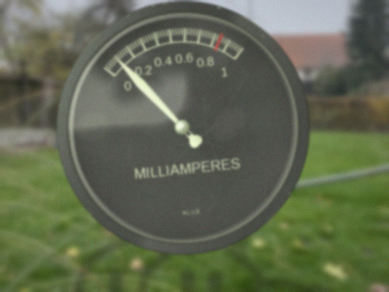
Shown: 0.1 mA
